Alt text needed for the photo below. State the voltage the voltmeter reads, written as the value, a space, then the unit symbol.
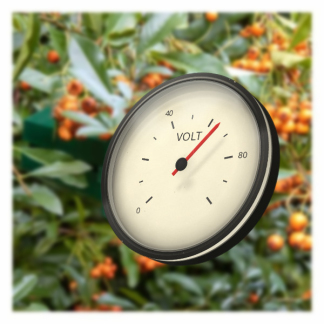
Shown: 65 V
